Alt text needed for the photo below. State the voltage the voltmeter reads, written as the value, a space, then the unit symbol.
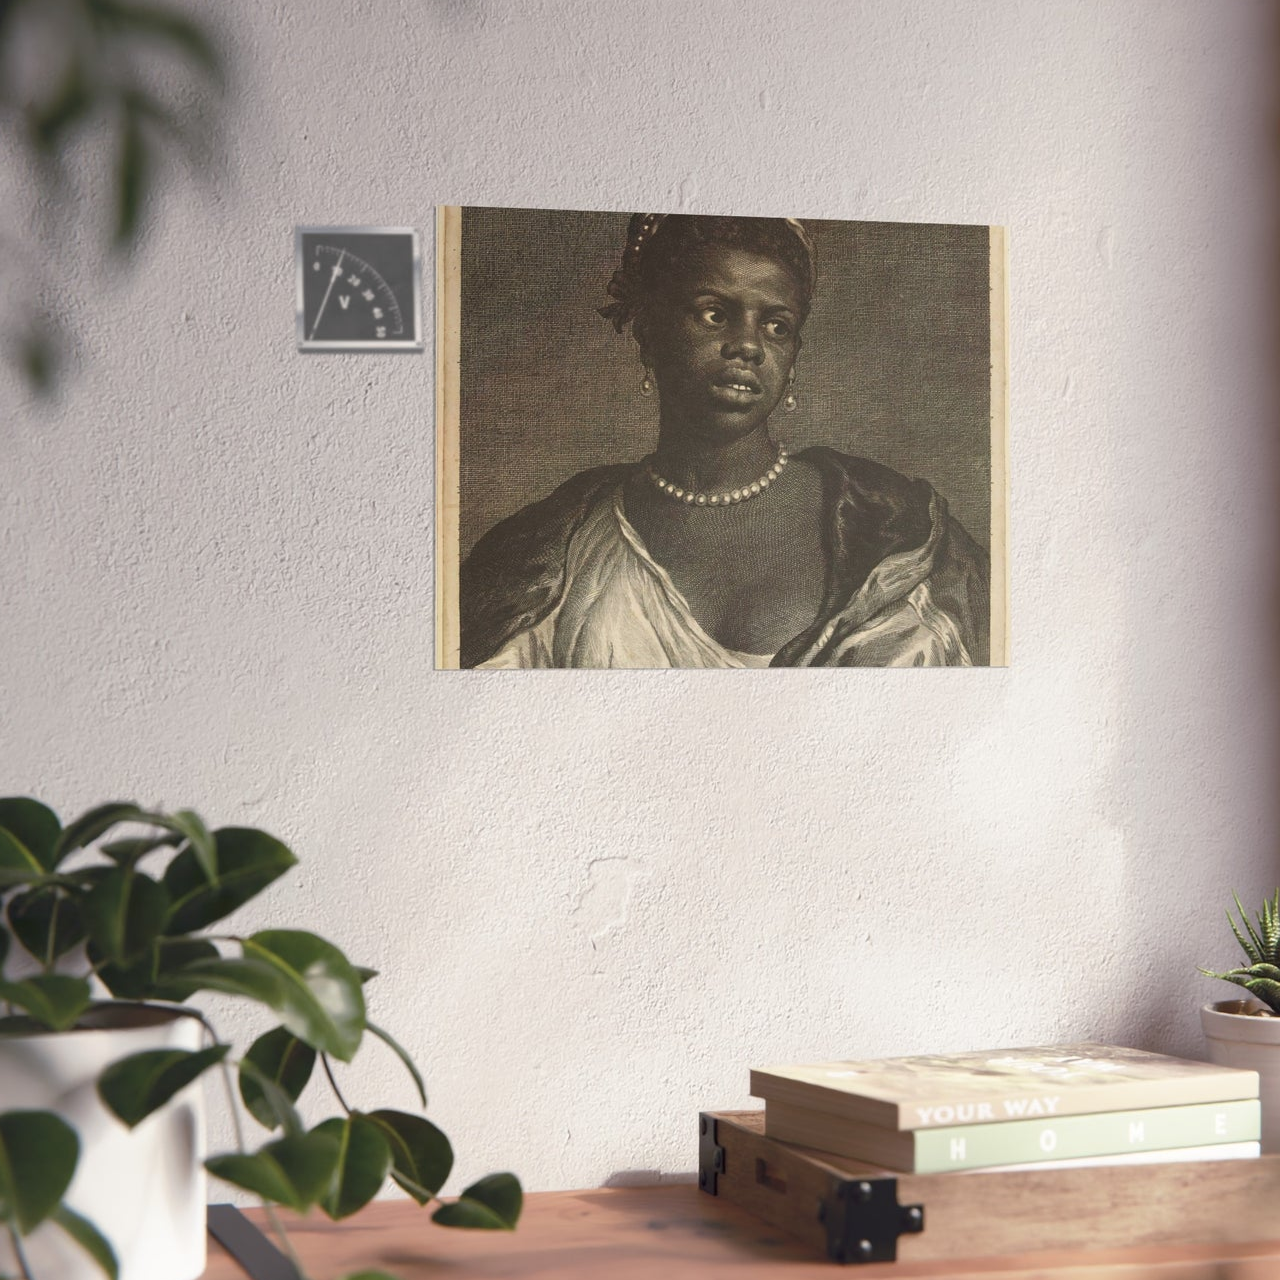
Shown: 10 V
